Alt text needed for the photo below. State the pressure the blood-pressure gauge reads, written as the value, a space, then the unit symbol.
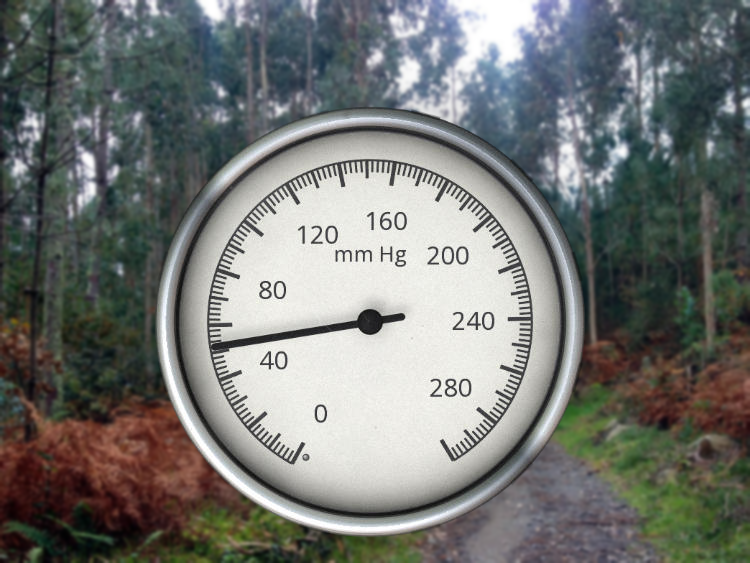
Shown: 52 mmHg
